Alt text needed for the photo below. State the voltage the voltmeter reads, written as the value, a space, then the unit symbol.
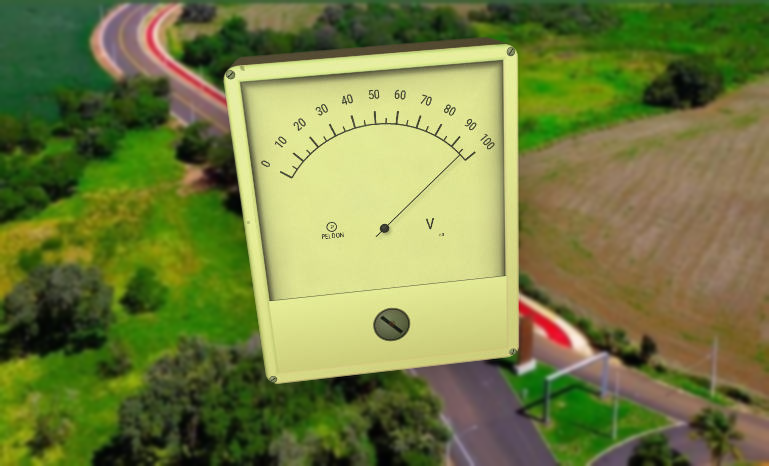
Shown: 95 V
